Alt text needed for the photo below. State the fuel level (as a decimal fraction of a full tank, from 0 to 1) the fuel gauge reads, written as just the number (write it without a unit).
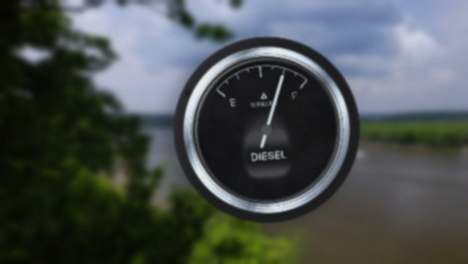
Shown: 0.75
